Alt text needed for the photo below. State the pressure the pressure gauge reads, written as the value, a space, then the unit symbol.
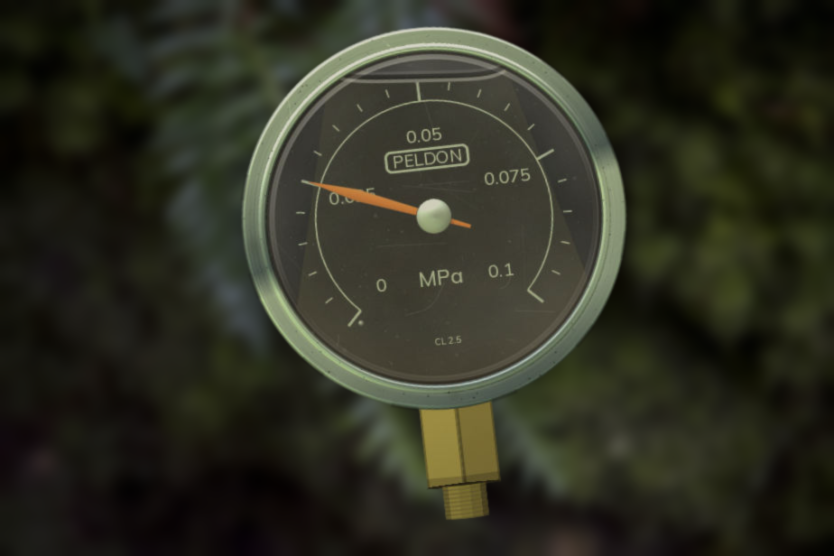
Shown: 0.025 MPa
